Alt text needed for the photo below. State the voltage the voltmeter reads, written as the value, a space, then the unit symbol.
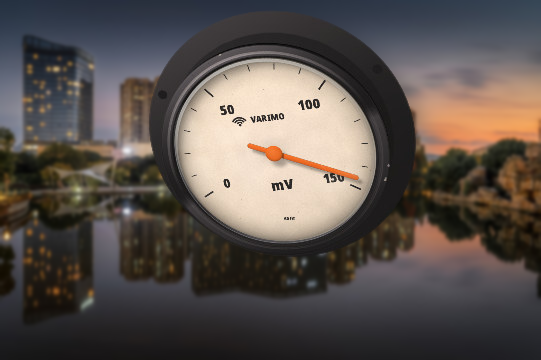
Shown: 145 mV
